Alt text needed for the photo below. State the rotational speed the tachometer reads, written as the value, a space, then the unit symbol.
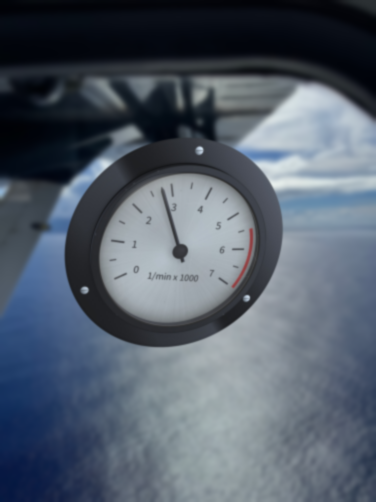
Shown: 2750 rpm
